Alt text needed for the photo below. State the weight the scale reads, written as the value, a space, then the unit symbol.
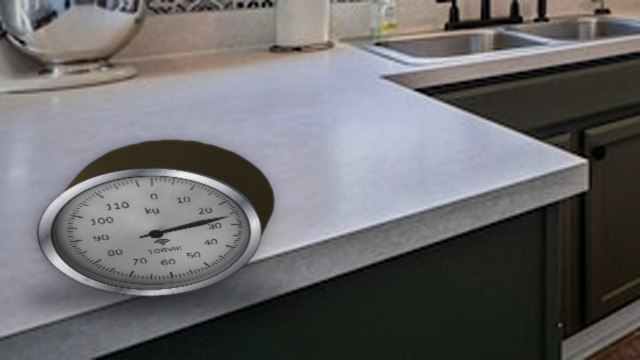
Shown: 25 kg
